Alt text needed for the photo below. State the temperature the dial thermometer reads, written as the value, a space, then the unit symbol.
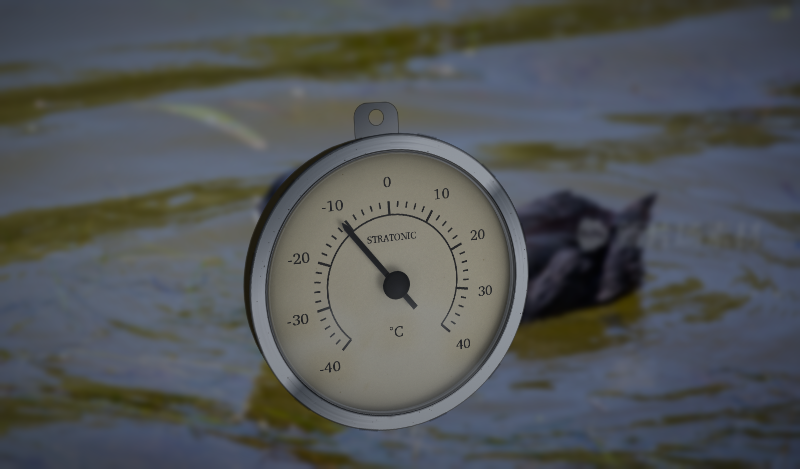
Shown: -11 °C
